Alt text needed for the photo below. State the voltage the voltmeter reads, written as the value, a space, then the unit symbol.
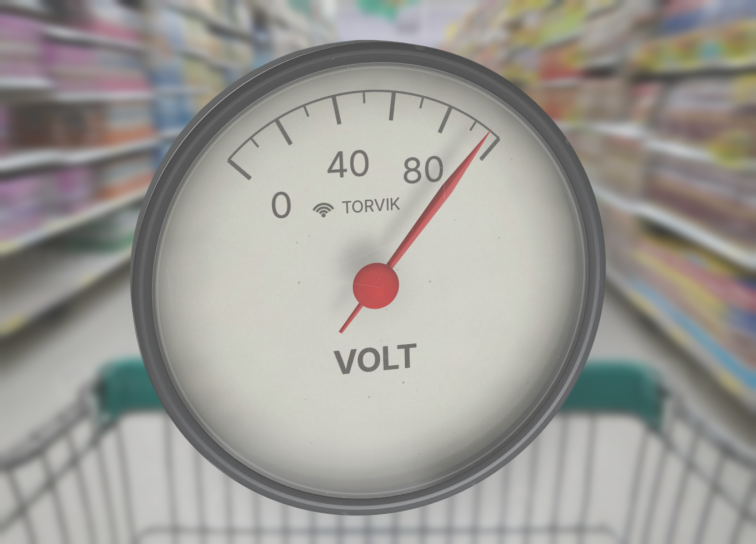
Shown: 95 V
